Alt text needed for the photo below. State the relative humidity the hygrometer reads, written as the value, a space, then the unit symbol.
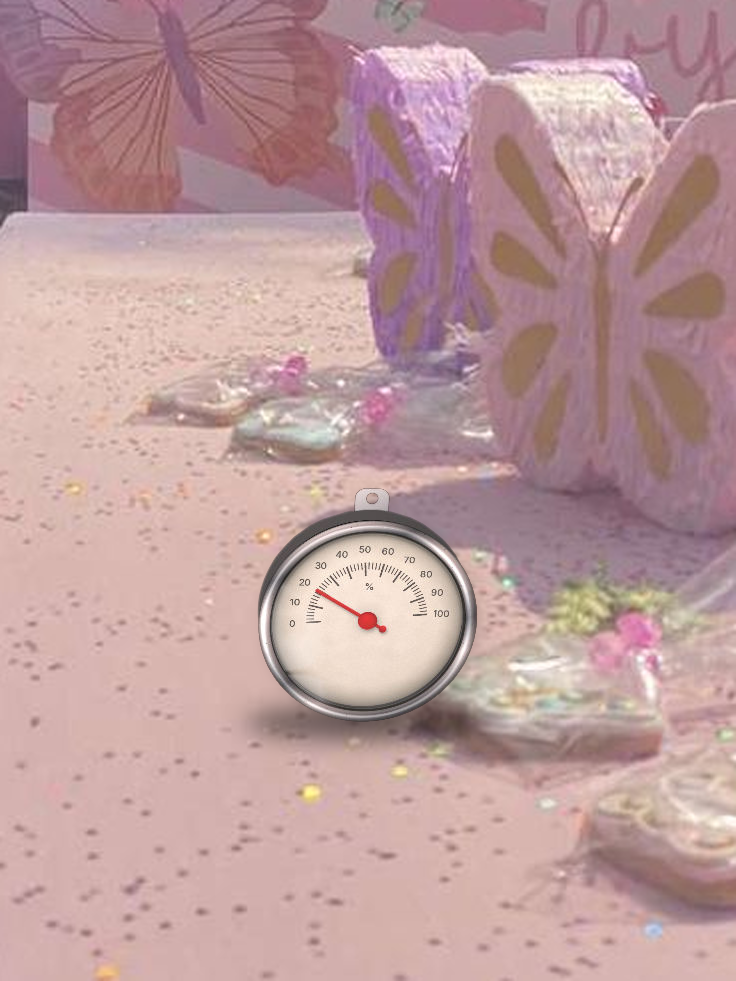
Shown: 20 %
